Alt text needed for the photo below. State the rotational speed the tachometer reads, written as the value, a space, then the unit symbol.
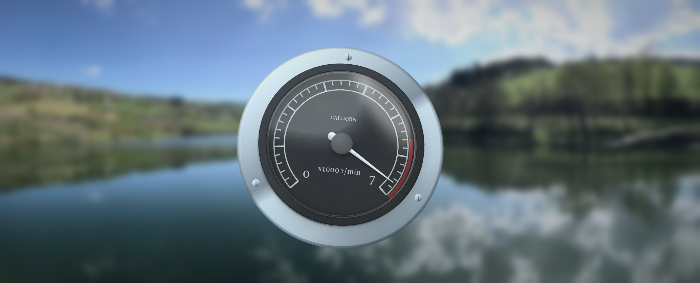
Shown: 6700 rpm
